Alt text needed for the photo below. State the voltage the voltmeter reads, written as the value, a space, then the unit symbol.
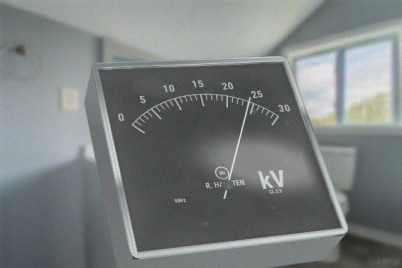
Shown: 24 kV
